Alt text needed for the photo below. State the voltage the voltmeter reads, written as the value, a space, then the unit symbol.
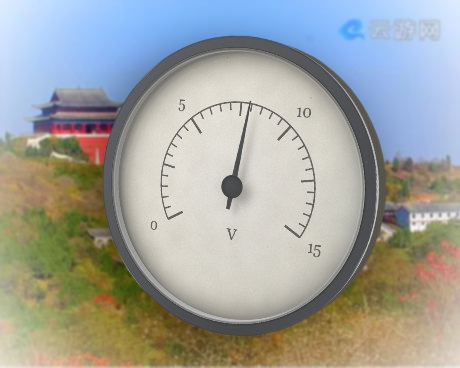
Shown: 8 V
